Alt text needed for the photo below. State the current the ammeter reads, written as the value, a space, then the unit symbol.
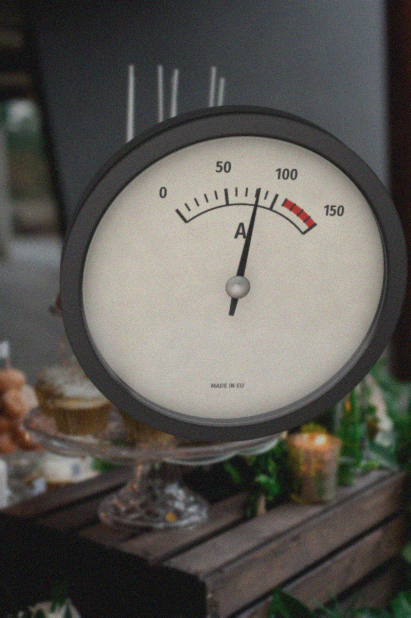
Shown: 80 A
